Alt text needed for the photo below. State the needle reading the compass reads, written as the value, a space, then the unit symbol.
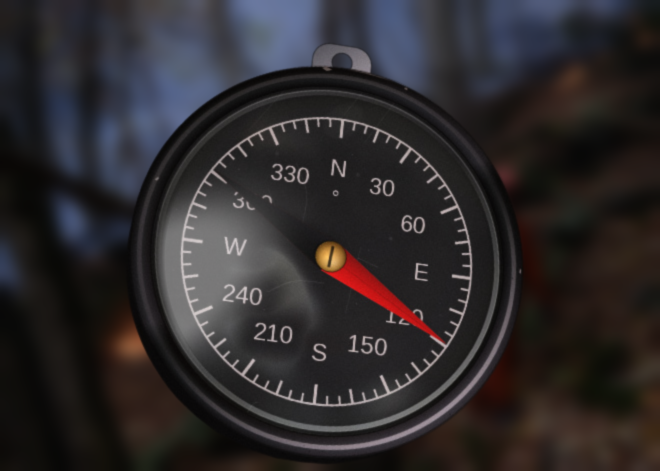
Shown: 120 °
